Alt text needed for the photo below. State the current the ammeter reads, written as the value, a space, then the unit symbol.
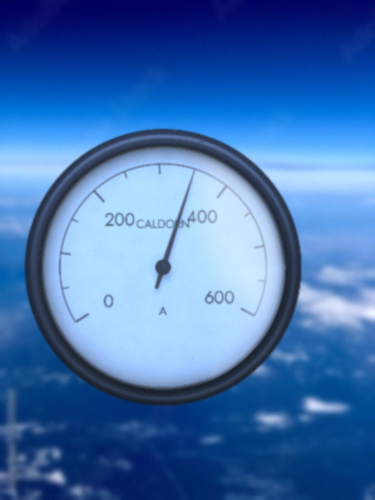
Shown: 350 A
